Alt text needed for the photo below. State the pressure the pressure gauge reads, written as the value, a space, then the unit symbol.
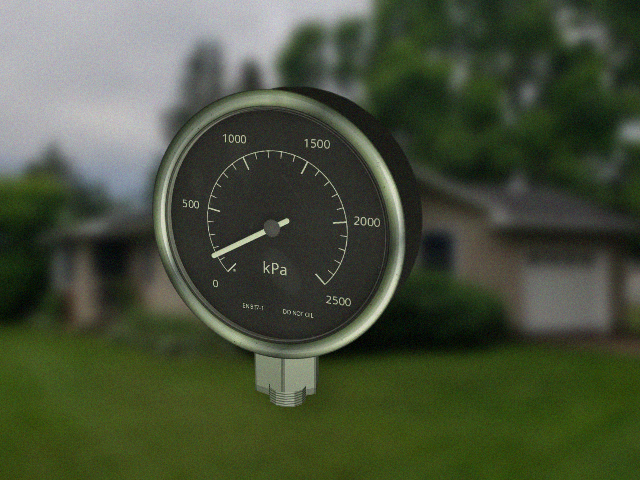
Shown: 150 kPa
